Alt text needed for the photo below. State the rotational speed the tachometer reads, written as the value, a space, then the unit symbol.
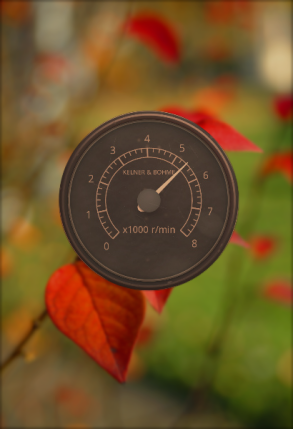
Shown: 5400 rpm
